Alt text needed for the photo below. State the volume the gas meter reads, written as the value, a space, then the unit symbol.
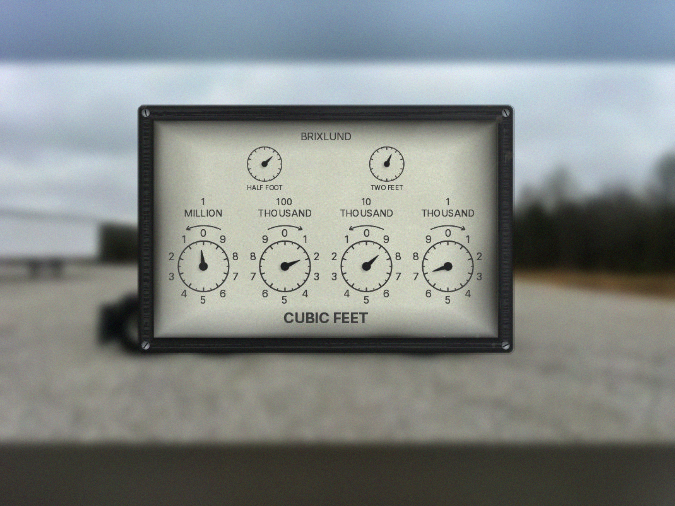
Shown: 18700 ft³
